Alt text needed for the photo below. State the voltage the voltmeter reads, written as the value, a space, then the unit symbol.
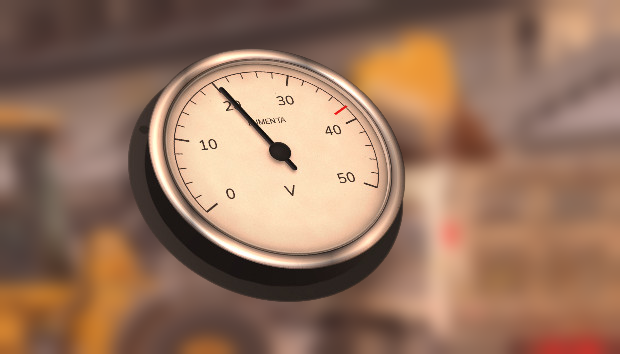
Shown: 20 V
